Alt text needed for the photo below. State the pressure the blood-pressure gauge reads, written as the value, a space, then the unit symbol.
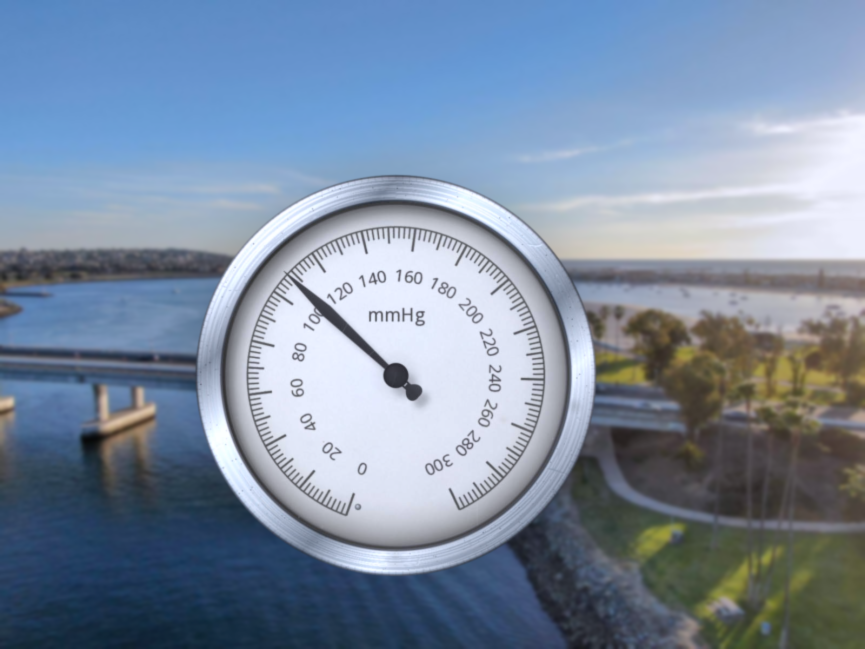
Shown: 108 mmHg
